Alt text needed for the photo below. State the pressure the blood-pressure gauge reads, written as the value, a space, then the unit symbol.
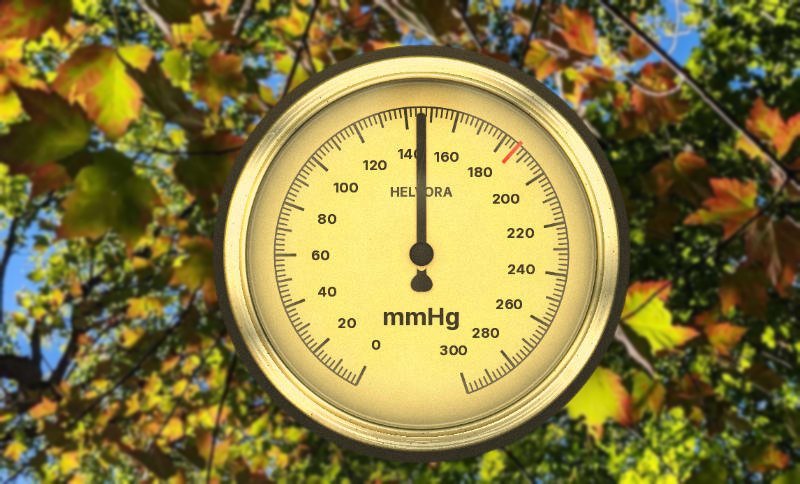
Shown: 146 mmHg
